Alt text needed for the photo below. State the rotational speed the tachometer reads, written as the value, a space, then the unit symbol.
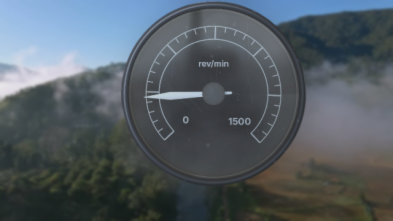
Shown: 225 rpm
